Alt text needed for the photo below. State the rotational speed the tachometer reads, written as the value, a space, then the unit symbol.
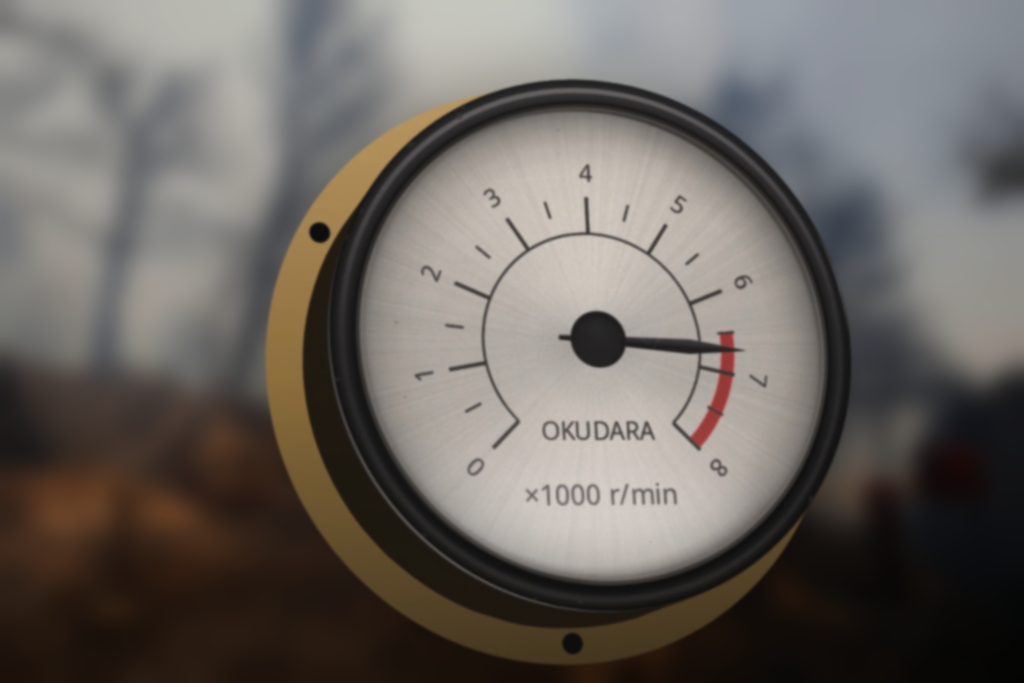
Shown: 6750 rpm
